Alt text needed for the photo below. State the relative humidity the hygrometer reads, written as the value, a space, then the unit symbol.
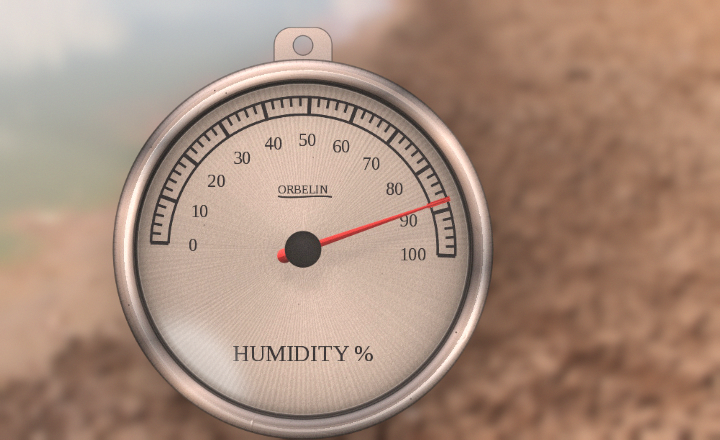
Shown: 88 %
